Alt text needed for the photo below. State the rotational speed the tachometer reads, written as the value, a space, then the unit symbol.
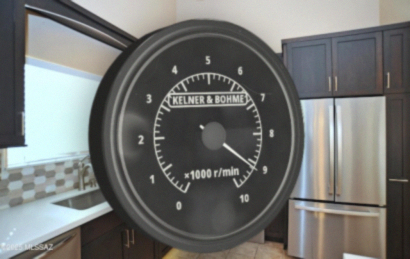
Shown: 9200 rpm
